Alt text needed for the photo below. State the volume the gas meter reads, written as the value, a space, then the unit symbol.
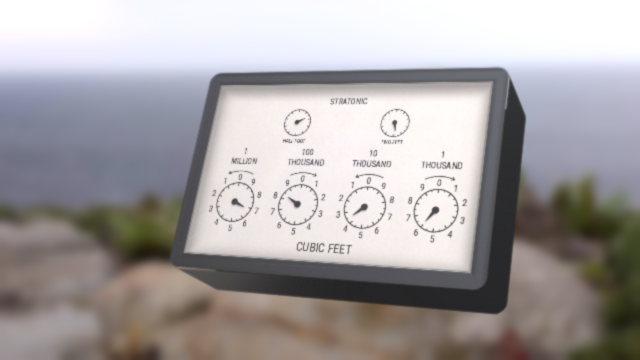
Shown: 683600 ft³
